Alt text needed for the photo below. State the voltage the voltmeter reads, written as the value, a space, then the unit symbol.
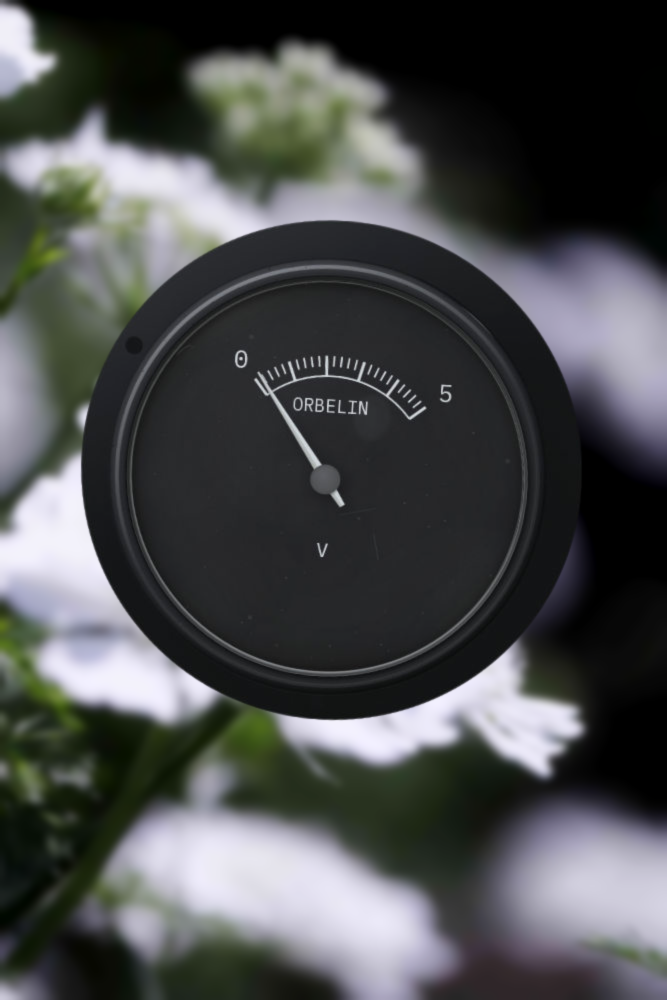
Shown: 0.2 V
